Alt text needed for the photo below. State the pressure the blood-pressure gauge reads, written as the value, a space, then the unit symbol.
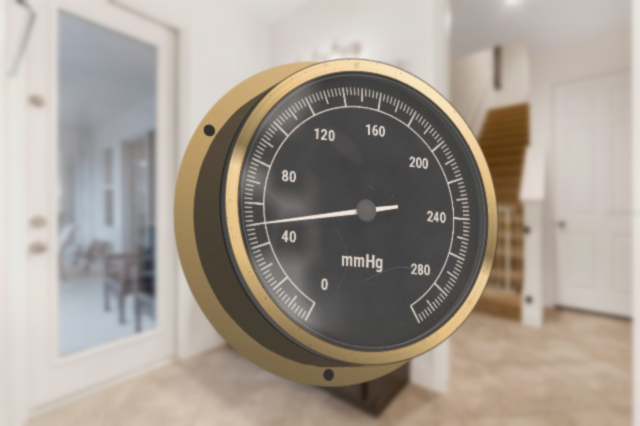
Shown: 50 mmHg
